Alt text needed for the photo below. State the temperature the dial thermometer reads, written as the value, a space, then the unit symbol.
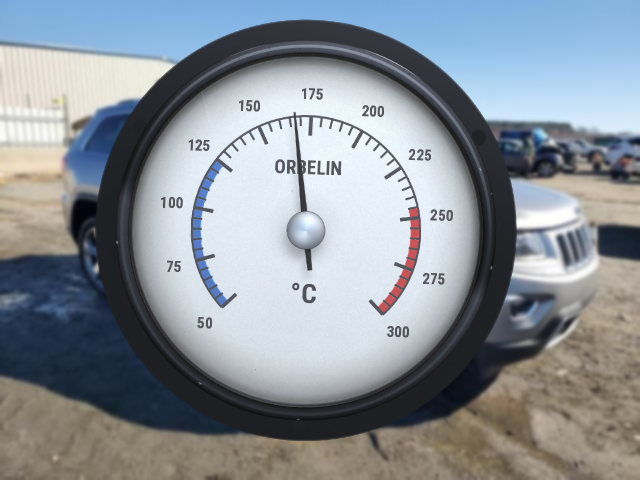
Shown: 167.5 °C
